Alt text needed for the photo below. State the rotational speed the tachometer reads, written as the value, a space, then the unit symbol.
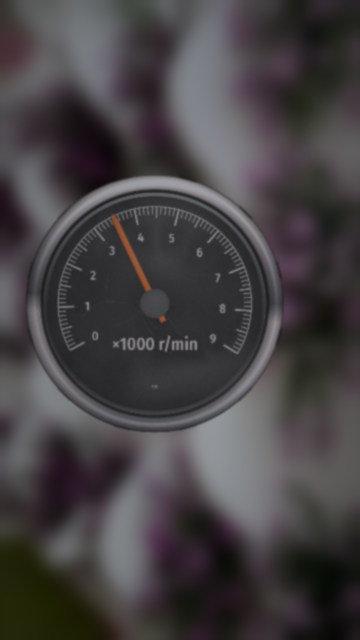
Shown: 3500 rpm
